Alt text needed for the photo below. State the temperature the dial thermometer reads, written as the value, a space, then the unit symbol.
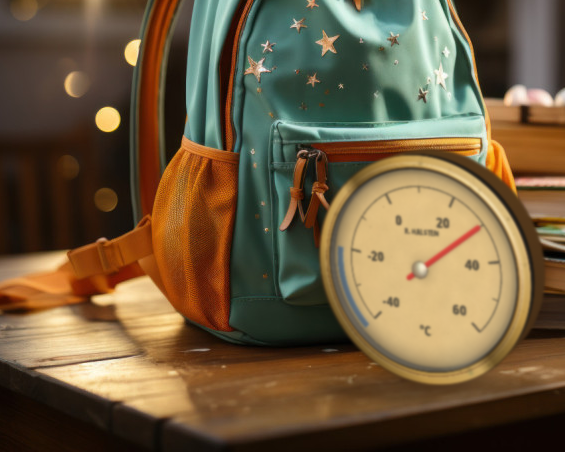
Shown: 30 °C
